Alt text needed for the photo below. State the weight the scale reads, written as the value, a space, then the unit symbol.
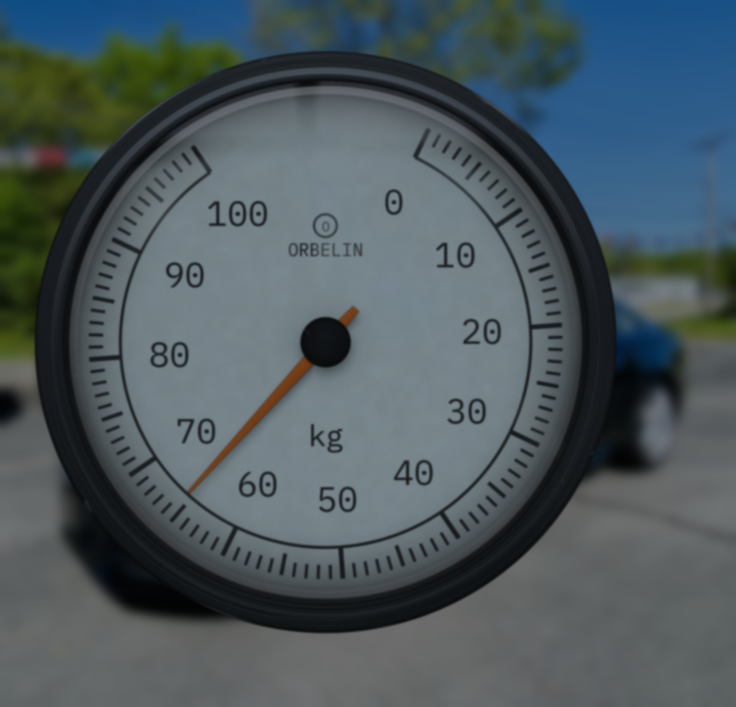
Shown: 65.5 kg
